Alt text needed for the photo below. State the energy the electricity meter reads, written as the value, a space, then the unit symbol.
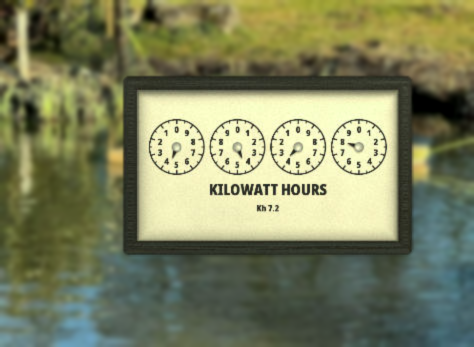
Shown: 4438 kWh
